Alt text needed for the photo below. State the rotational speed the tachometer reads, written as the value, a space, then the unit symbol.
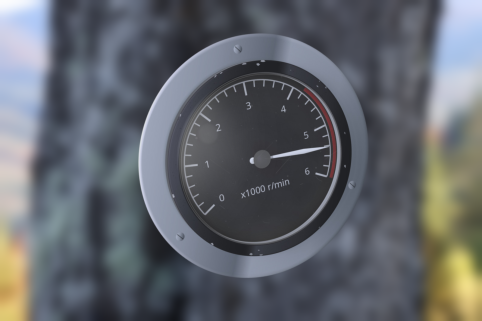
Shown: 5400 rpm
